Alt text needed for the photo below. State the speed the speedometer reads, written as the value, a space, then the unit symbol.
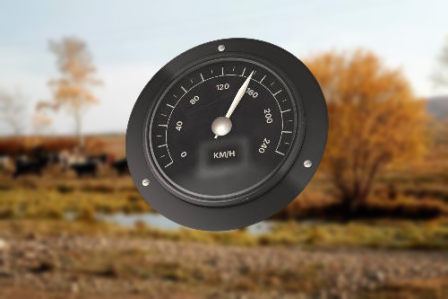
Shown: 150 km/h
